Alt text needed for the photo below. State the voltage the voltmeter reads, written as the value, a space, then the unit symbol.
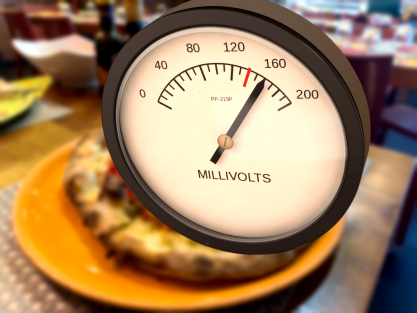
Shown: 160 mV
